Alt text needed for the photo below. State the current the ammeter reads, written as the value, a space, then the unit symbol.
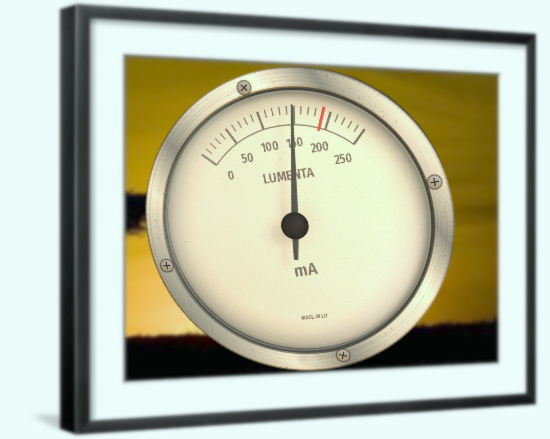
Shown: 150 mA
